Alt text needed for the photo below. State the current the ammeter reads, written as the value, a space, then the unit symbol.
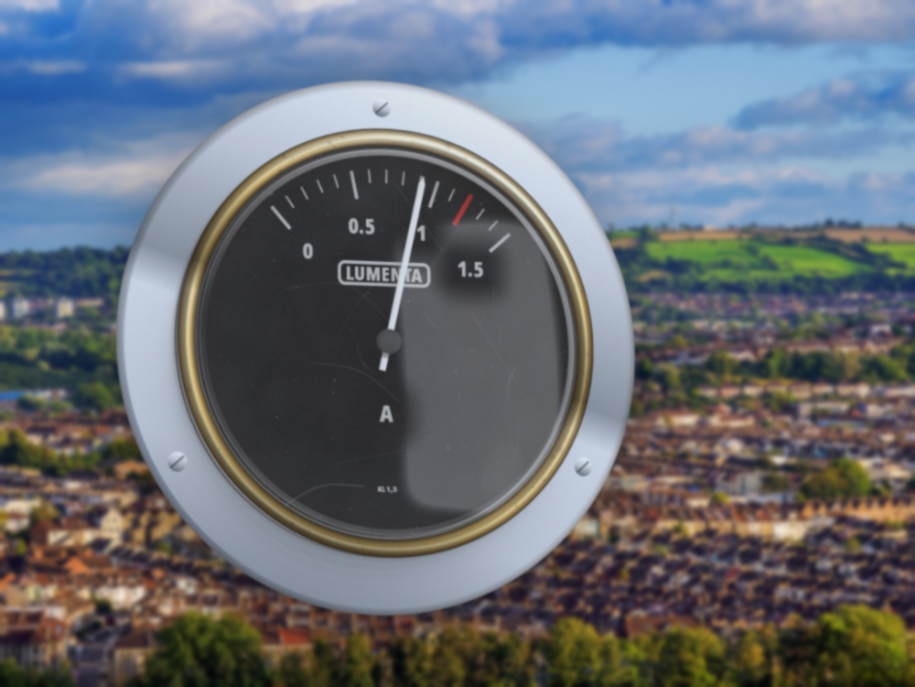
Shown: 0.9 A
